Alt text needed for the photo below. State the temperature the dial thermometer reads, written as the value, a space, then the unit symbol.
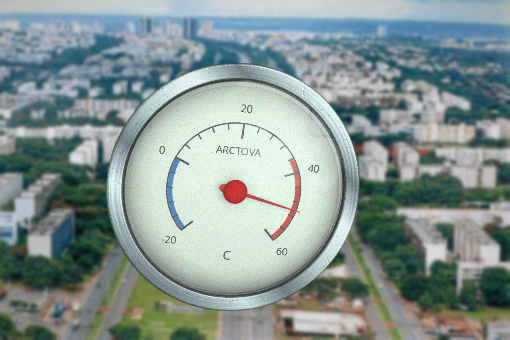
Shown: 50 °C
